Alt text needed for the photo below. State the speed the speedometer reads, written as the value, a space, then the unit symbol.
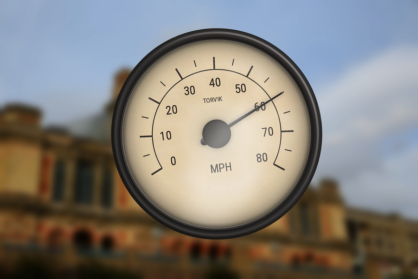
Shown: 60 mph
